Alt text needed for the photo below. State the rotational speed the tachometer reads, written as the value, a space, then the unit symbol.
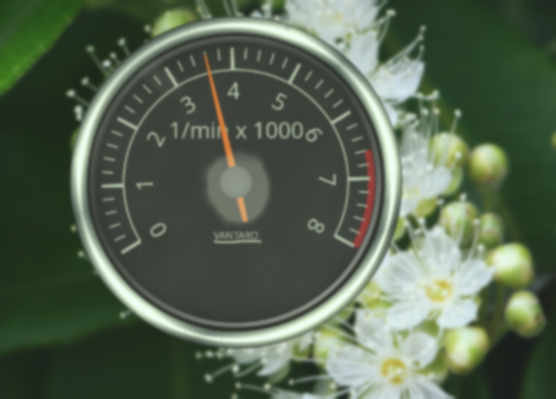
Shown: 3600 rpm
